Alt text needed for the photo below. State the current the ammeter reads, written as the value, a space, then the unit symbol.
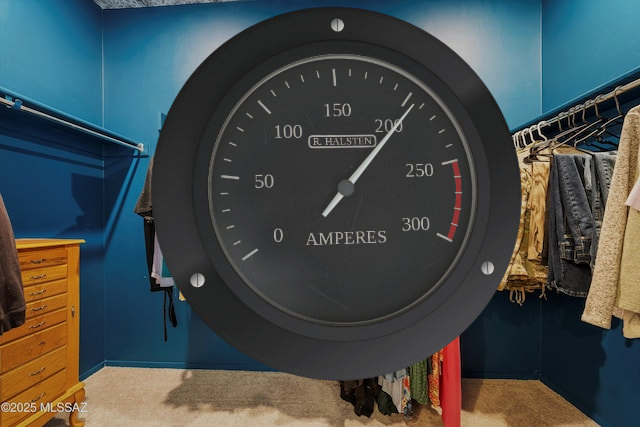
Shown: 205 A
